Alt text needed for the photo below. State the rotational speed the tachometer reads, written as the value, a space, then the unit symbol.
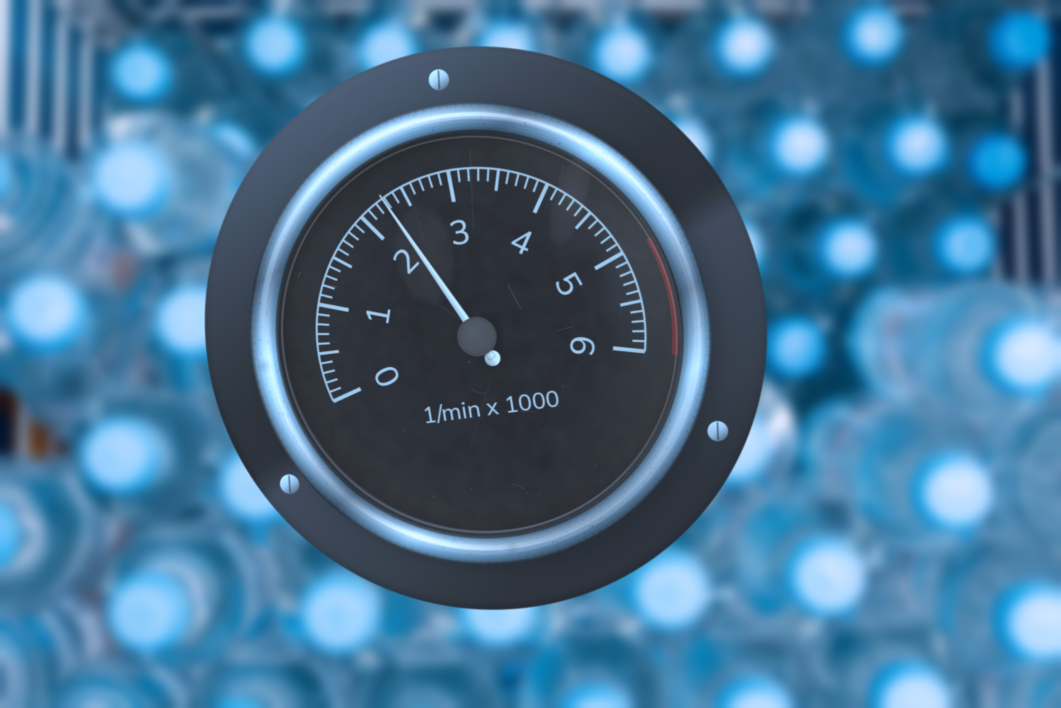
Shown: 2300 rpm
